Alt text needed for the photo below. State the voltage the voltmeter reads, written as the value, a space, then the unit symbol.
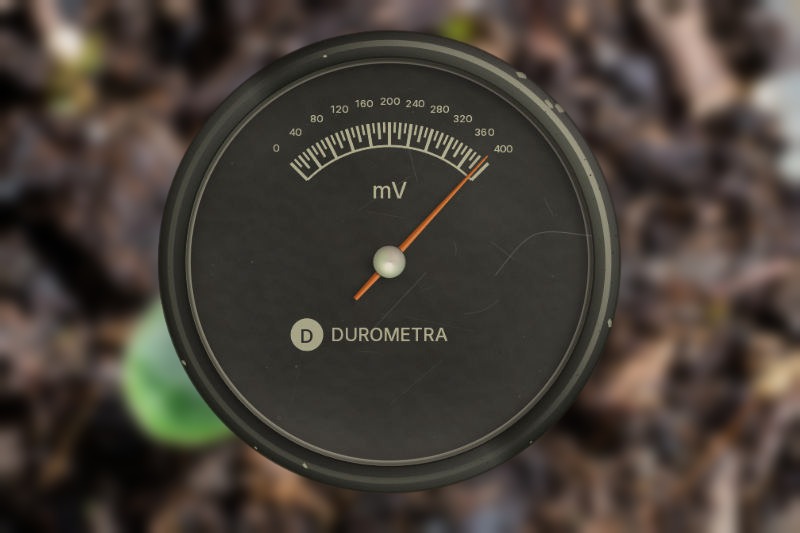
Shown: 390 mV
